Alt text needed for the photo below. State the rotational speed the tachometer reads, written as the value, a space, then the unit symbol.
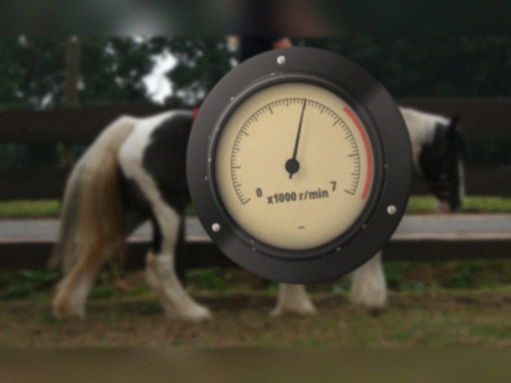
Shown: 4000 rpm
